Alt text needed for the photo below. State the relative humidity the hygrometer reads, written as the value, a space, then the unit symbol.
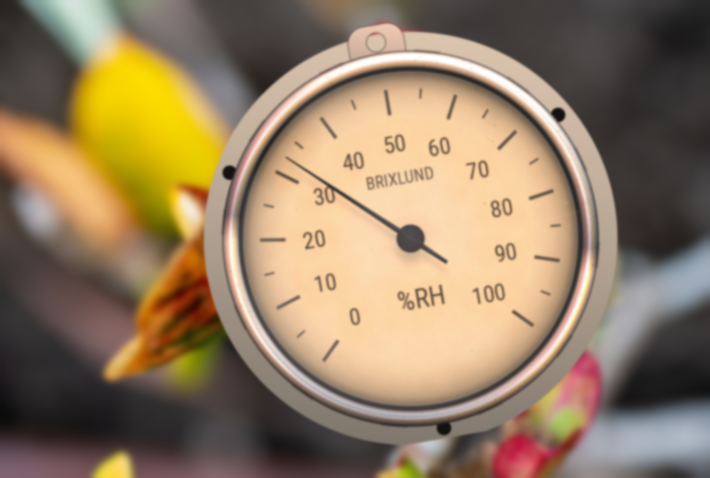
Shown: 32.5 %
